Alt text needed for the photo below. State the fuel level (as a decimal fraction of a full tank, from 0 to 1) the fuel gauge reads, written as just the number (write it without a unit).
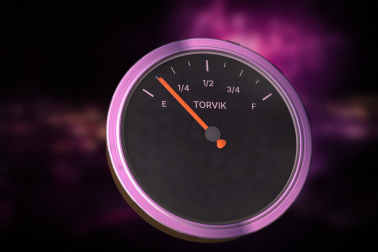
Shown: 0.125
